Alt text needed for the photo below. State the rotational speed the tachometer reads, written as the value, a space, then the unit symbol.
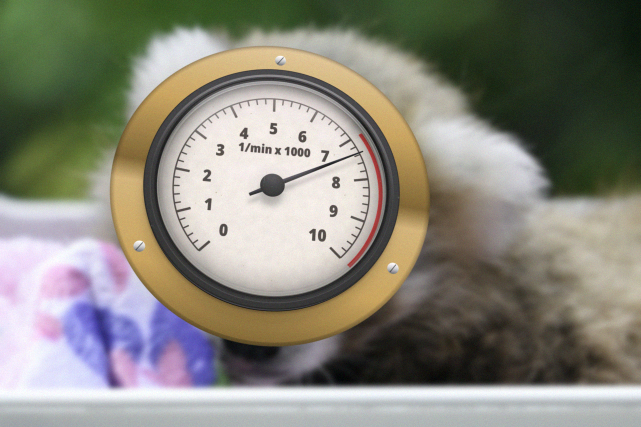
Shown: 7400 rpm
